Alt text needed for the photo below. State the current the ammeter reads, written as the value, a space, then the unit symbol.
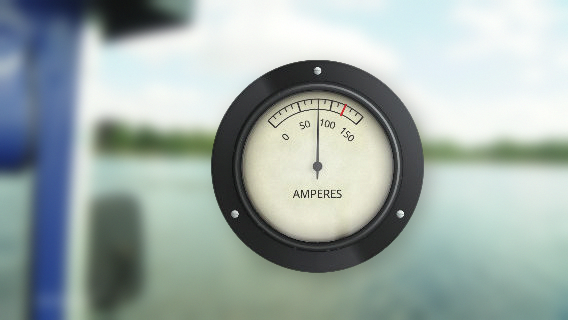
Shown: 80 A
